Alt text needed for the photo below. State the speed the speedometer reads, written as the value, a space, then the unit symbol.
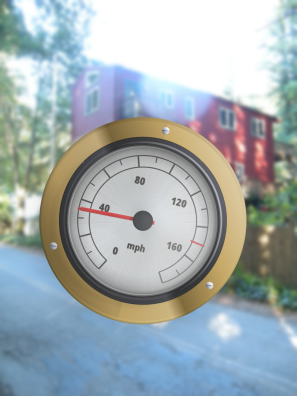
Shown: 35 mph
